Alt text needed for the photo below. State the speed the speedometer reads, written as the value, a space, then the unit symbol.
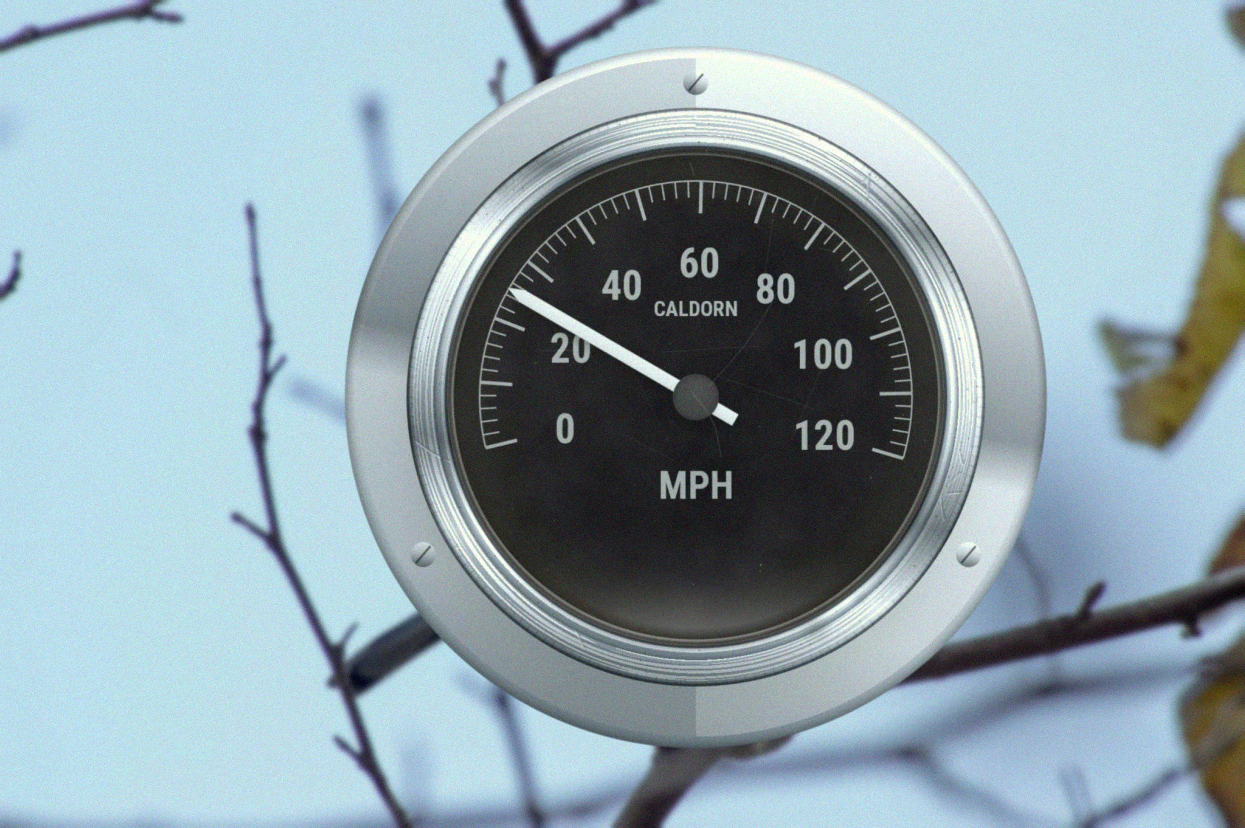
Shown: 25 mph
